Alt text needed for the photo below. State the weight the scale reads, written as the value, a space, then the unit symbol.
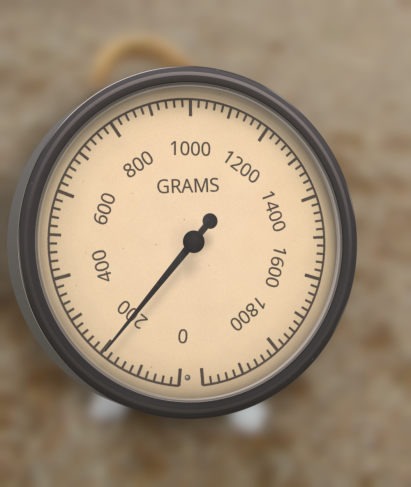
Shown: 200 g
